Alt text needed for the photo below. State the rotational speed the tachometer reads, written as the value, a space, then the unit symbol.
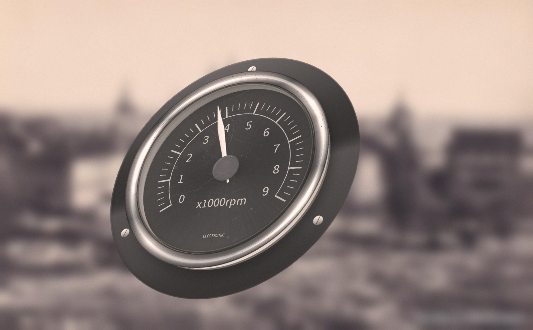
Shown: 3800 rpm
